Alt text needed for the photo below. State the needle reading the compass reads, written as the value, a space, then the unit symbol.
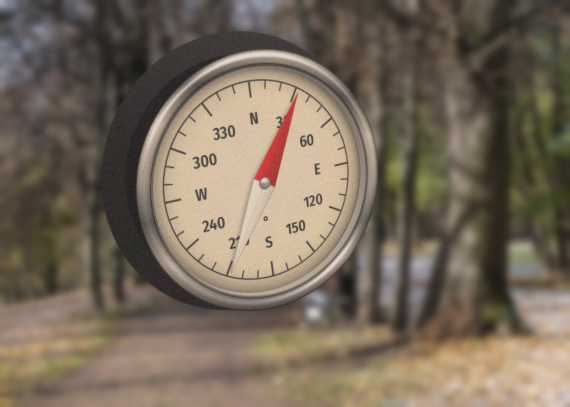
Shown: 30 °
